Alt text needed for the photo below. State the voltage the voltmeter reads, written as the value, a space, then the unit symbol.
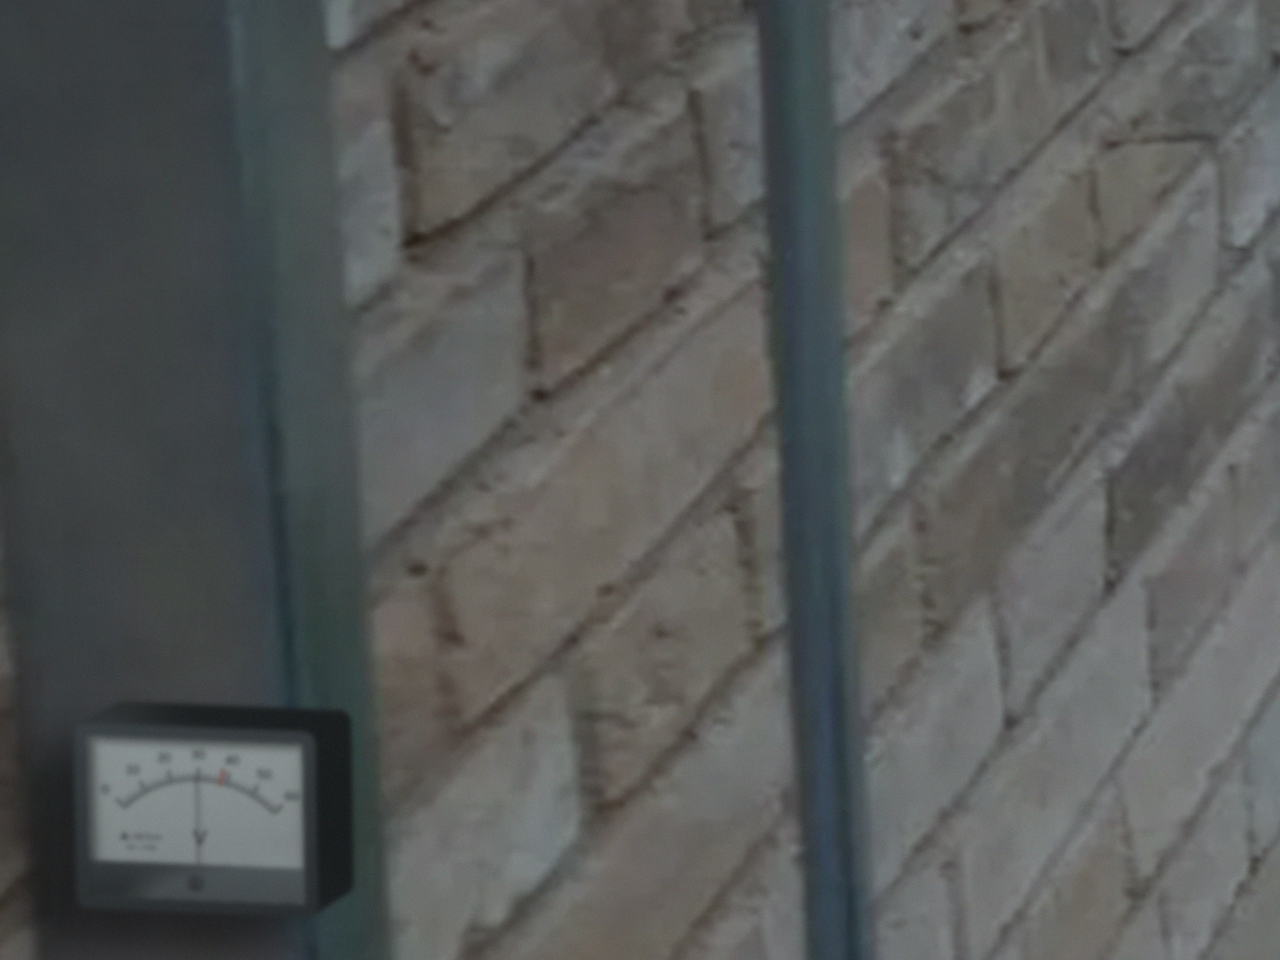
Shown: 30 V
